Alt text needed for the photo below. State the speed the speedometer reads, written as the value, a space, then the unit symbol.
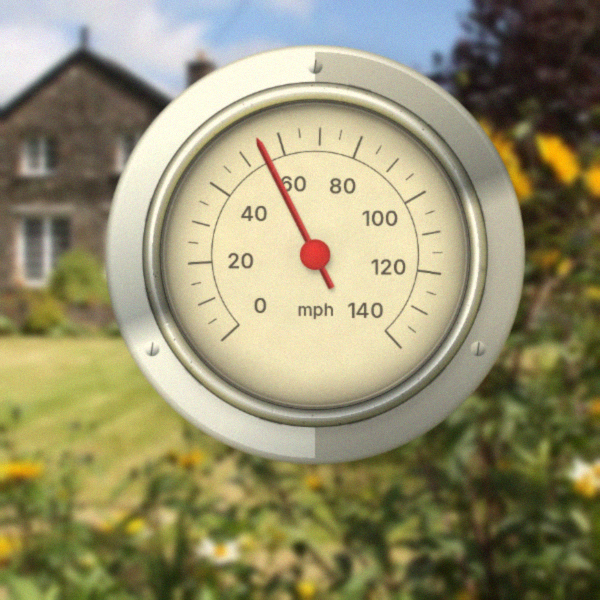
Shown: 55 mph
